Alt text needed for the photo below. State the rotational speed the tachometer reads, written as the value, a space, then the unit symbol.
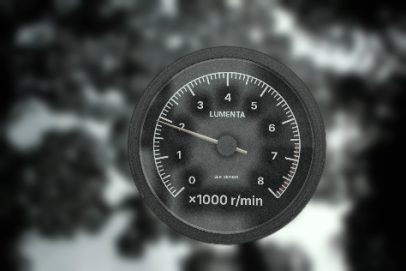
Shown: 1900 rpm
